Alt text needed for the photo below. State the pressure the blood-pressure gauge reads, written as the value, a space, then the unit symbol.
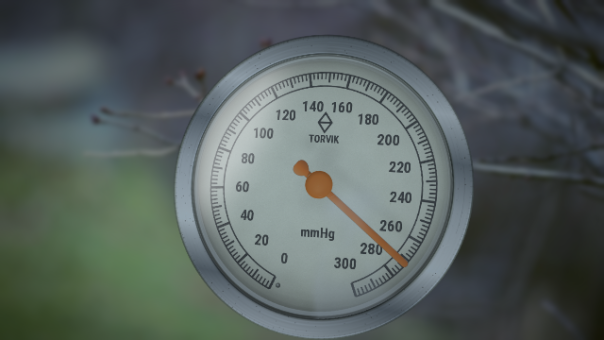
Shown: 272 mmHg
